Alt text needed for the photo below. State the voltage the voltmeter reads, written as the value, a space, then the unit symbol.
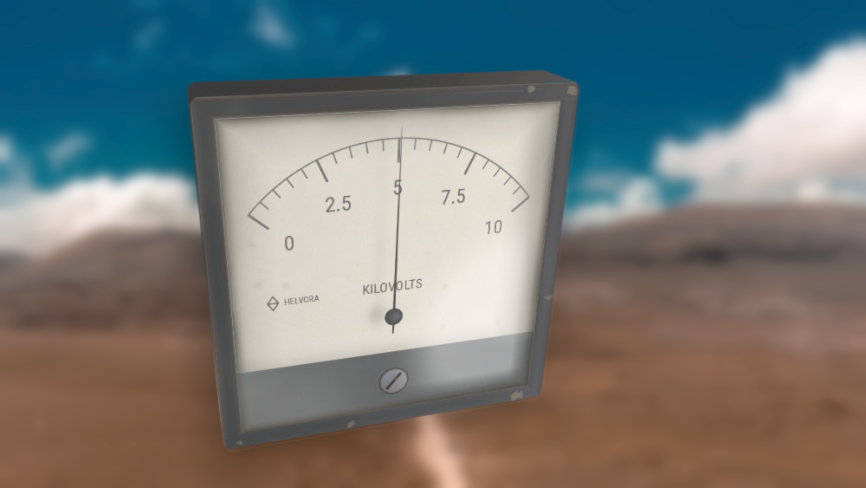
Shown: 5 kV
